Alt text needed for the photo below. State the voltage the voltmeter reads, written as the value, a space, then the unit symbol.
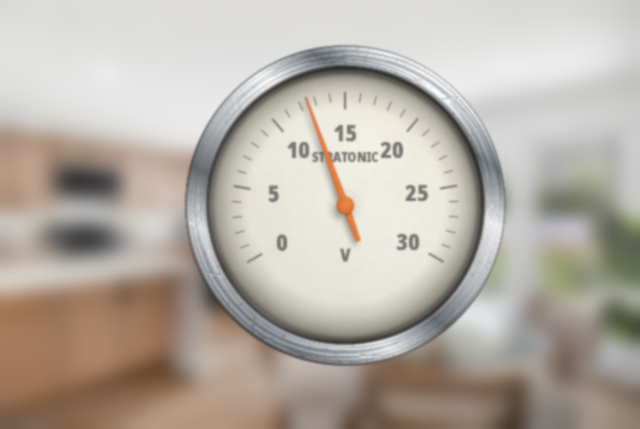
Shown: 12.5 V
